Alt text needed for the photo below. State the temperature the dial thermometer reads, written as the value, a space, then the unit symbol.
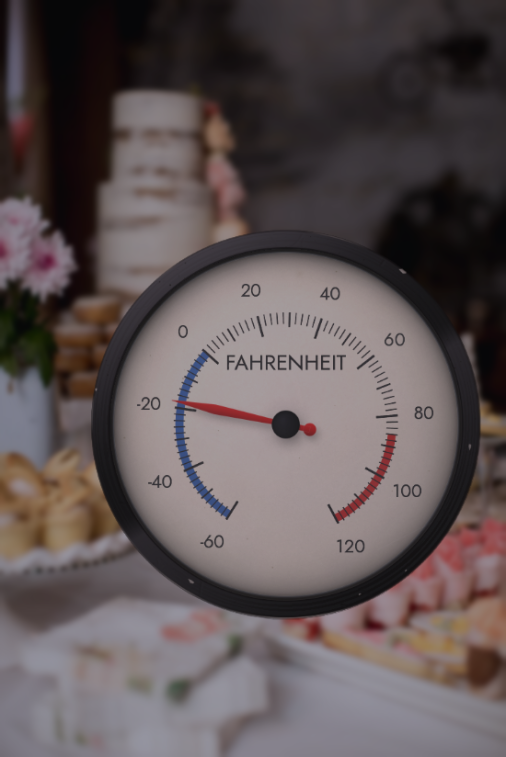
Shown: -18 °F
